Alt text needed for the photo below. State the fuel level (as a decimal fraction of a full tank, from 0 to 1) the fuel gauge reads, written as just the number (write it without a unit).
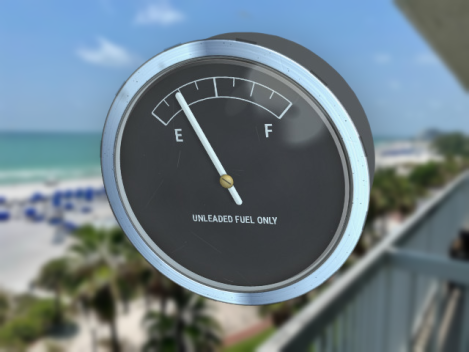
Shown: 0.25
